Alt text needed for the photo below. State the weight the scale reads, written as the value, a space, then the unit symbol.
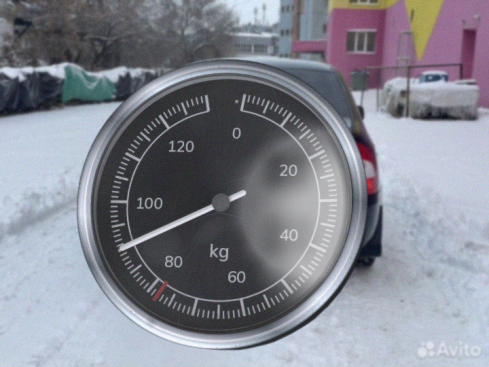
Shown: 90 kg
